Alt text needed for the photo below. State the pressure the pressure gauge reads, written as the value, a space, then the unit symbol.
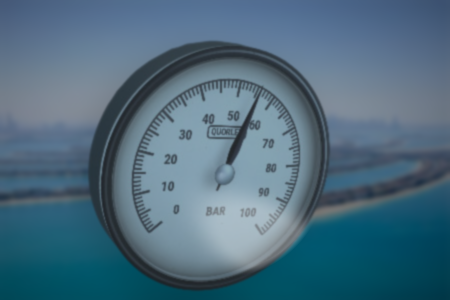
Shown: 55 bar
